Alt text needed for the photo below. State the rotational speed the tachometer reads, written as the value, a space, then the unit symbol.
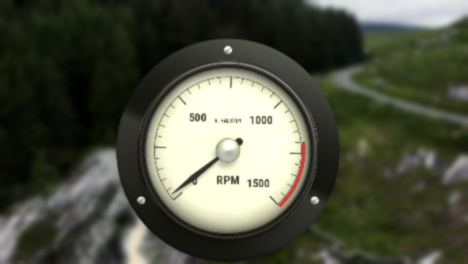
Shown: 25 rpm
